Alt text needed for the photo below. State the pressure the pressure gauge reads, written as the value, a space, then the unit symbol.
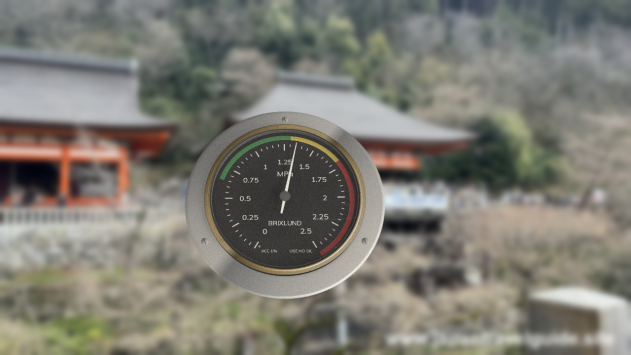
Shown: 1.35 MPa
